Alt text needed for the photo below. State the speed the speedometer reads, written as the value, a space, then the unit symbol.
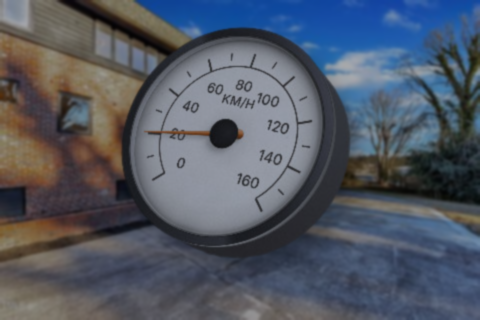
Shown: 20 km/h
